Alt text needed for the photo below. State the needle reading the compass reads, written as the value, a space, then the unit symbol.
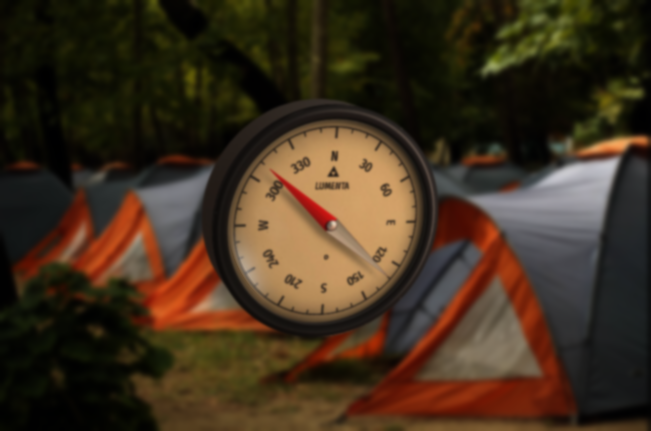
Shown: 310 °
